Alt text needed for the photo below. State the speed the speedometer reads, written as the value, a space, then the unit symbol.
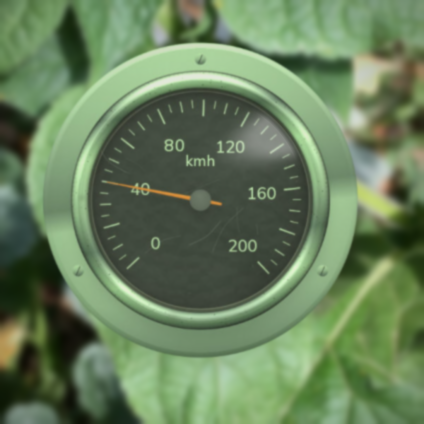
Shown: 40 km/h
